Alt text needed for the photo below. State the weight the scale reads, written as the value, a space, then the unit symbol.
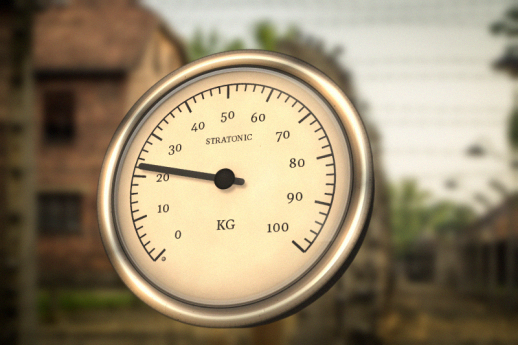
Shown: 22 kg
